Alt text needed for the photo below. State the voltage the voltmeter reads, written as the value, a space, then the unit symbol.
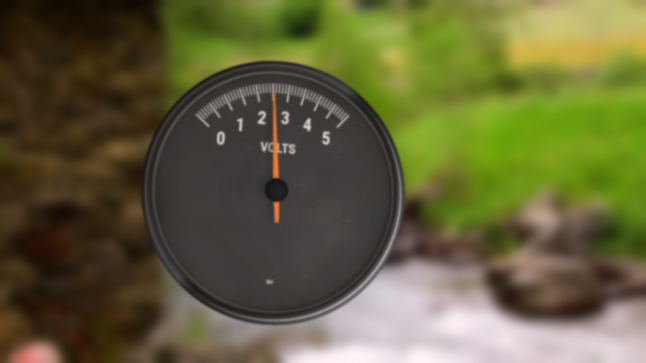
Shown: 2.5 V
